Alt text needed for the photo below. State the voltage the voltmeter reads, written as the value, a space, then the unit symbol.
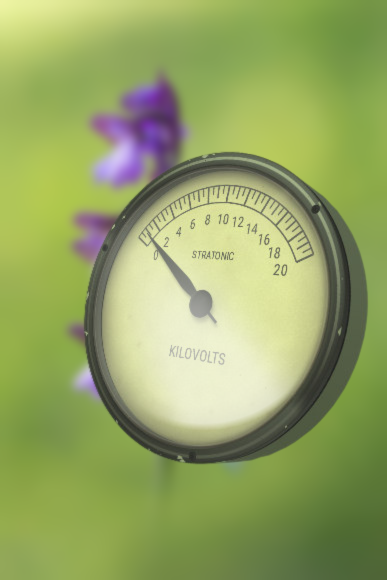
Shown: 1 kV
